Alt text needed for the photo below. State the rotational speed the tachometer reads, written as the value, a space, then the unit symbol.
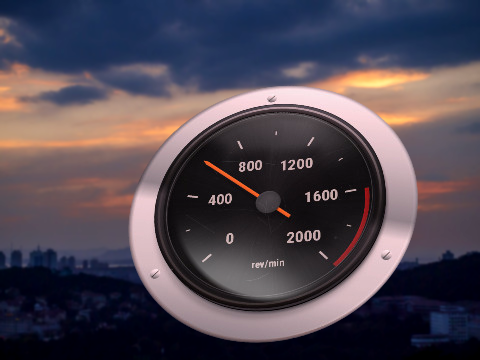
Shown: 600 rpm
